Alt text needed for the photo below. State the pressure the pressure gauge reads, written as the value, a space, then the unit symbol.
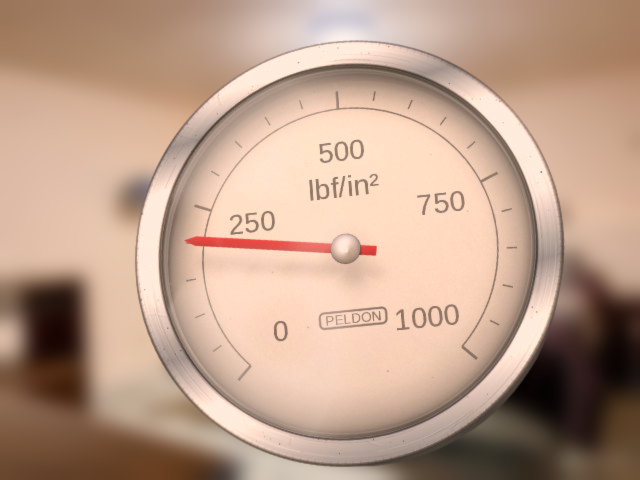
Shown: 200 psi
